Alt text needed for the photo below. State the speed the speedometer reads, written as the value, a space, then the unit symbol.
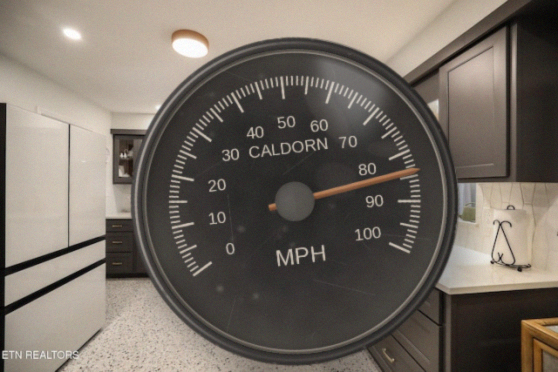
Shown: 84 mph
